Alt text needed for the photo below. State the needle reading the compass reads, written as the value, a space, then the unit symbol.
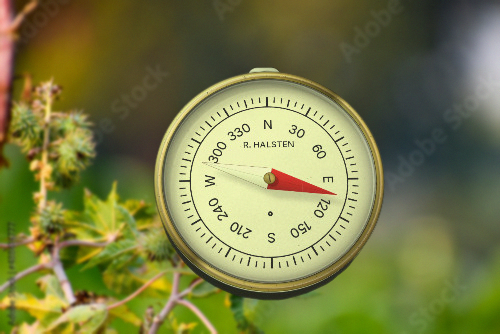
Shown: 105 °
